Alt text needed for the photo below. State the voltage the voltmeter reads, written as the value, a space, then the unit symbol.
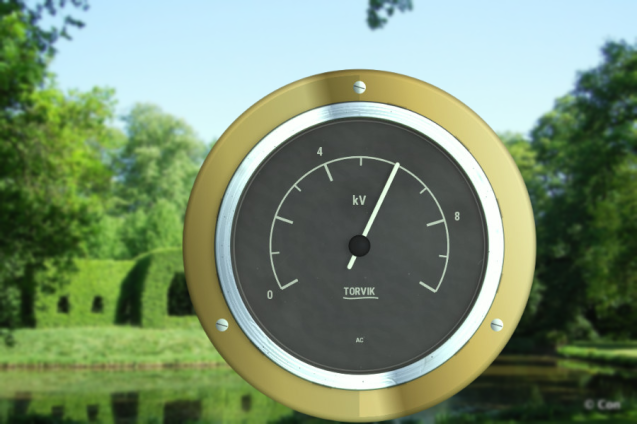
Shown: 6 kV
